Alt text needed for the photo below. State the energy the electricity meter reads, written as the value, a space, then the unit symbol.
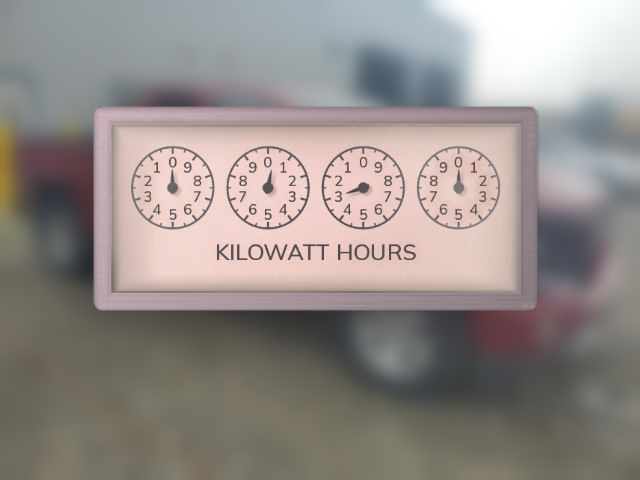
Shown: 30 kWh
